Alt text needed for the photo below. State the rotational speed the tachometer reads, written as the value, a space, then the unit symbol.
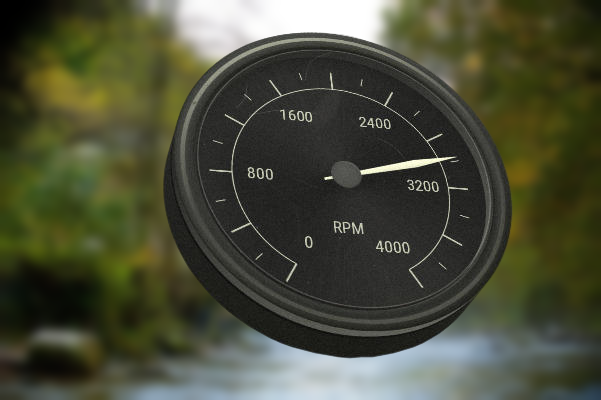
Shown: 3000 rpm
